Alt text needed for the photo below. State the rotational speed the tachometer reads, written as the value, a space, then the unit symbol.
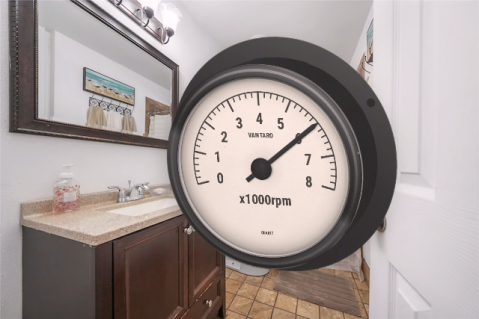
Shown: 6000 rpm
